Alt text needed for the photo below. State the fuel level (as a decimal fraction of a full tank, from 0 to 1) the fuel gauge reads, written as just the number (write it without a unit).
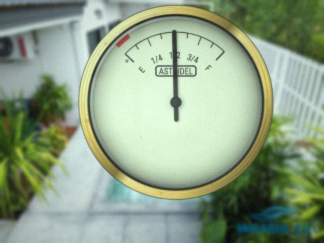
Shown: 0.5
